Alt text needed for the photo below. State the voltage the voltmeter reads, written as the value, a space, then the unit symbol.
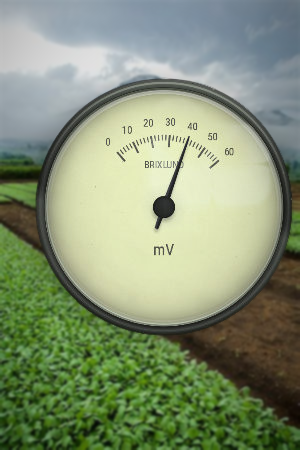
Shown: 40 mV
